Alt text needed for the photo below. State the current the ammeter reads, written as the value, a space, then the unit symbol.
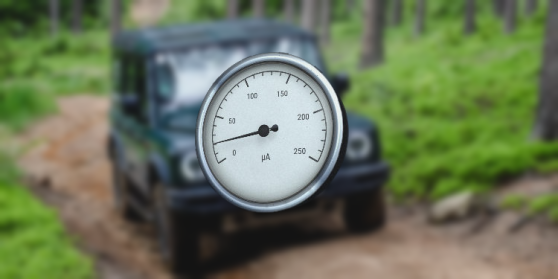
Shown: 20 µA
